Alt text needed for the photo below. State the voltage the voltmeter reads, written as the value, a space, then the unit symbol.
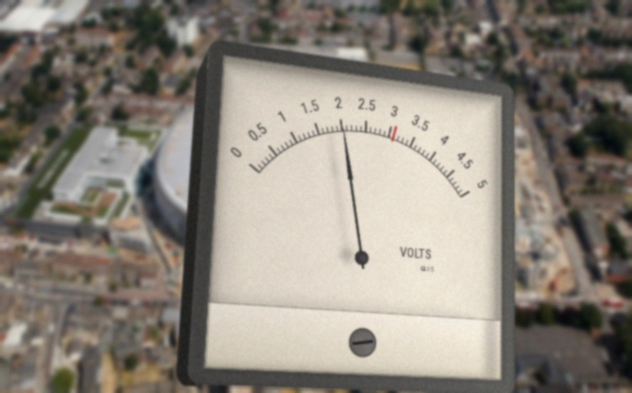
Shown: 2 V
